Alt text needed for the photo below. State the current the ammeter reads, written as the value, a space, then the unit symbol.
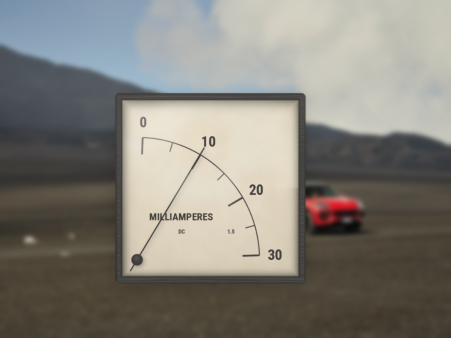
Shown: 10 mA
